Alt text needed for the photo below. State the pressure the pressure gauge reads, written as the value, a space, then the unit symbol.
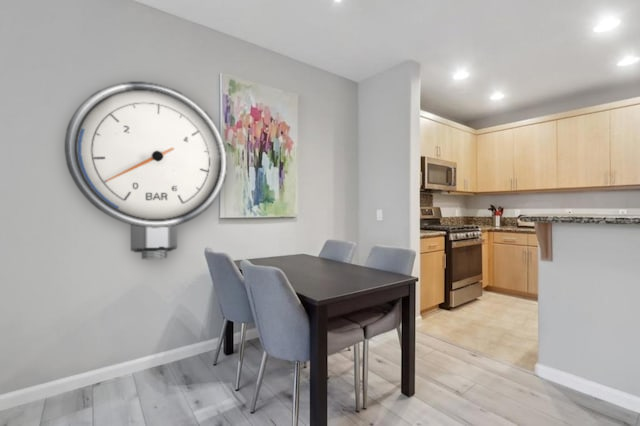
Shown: 0.5 bar
